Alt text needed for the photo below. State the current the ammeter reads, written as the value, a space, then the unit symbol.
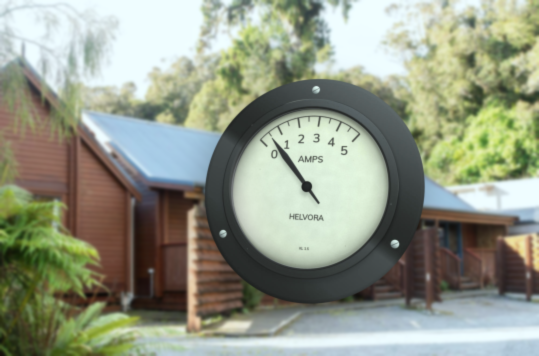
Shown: 0.5 A
